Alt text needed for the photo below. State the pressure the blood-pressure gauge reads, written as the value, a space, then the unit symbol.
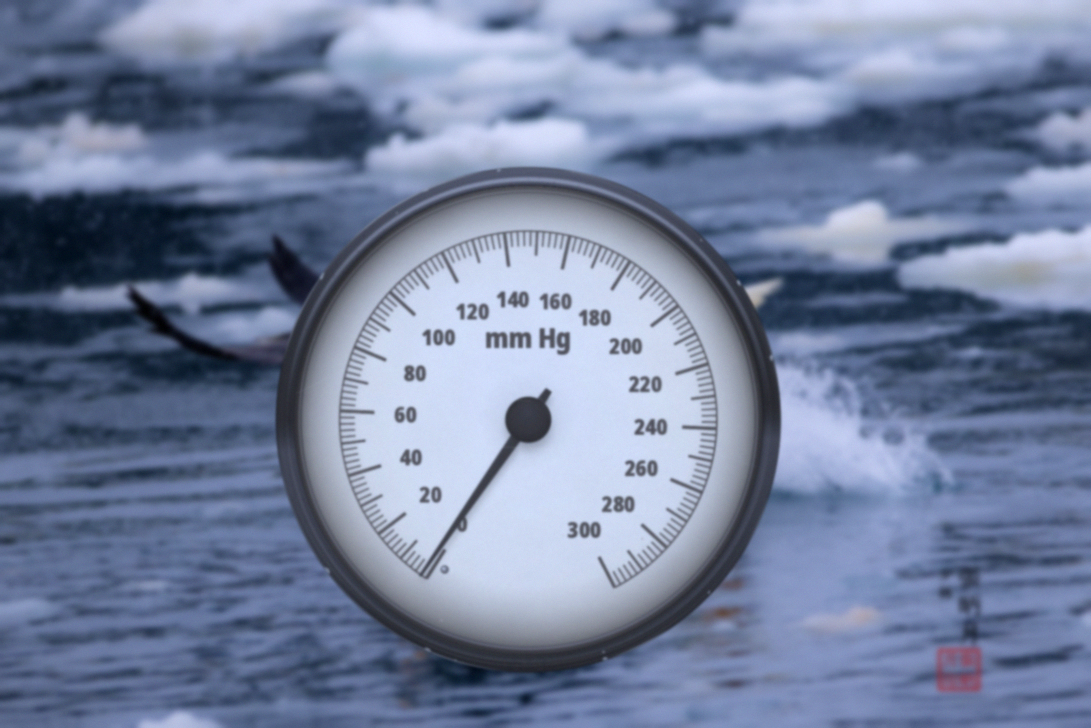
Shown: 2 mmHg
